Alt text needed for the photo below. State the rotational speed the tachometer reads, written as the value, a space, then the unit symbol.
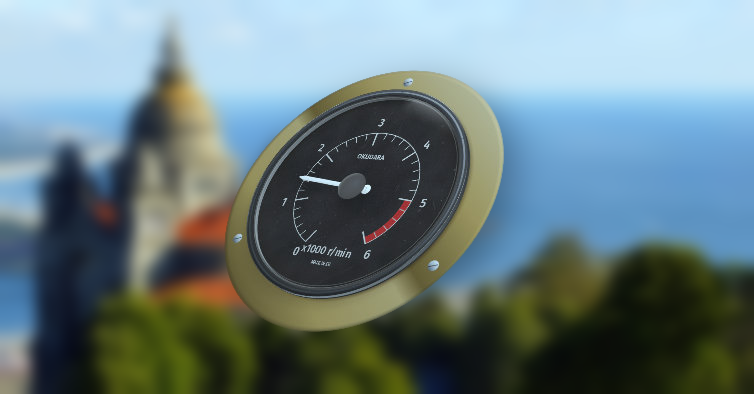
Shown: 1400 rpm
